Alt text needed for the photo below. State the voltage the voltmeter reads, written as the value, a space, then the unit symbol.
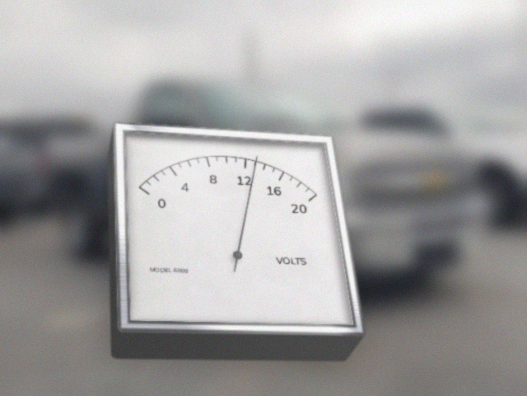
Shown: 13 V
